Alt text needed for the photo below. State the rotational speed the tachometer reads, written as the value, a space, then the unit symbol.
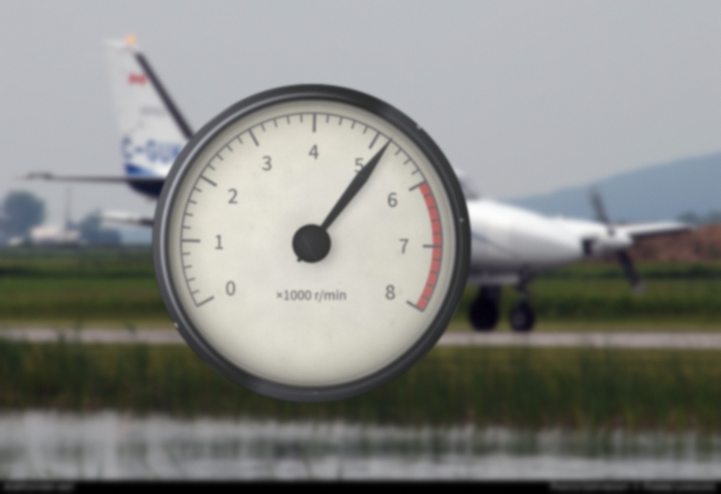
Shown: 5200 rpm
